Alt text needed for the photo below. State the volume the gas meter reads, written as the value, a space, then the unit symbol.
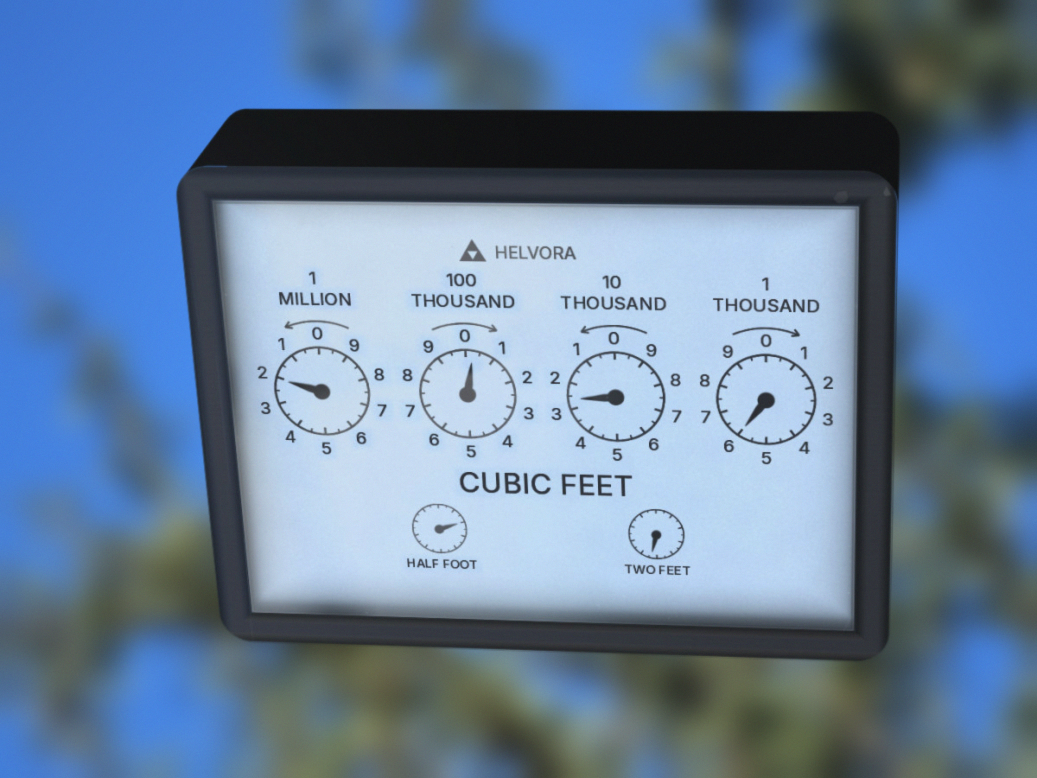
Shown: 202600 ft³
